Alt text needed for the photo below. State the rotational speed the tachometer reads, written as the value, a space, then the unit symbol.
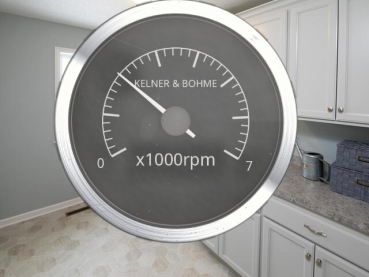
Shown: 2000 rpm
